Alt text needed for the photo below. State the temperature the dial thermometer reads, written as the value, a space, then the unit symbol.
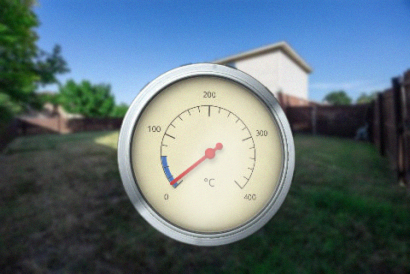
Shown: 10 °C
